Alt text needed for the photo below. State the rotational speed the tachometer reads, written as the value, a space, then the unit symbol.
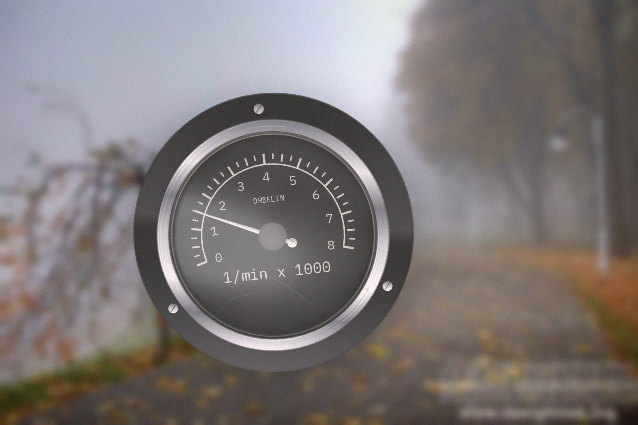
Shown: 1500 rpm
